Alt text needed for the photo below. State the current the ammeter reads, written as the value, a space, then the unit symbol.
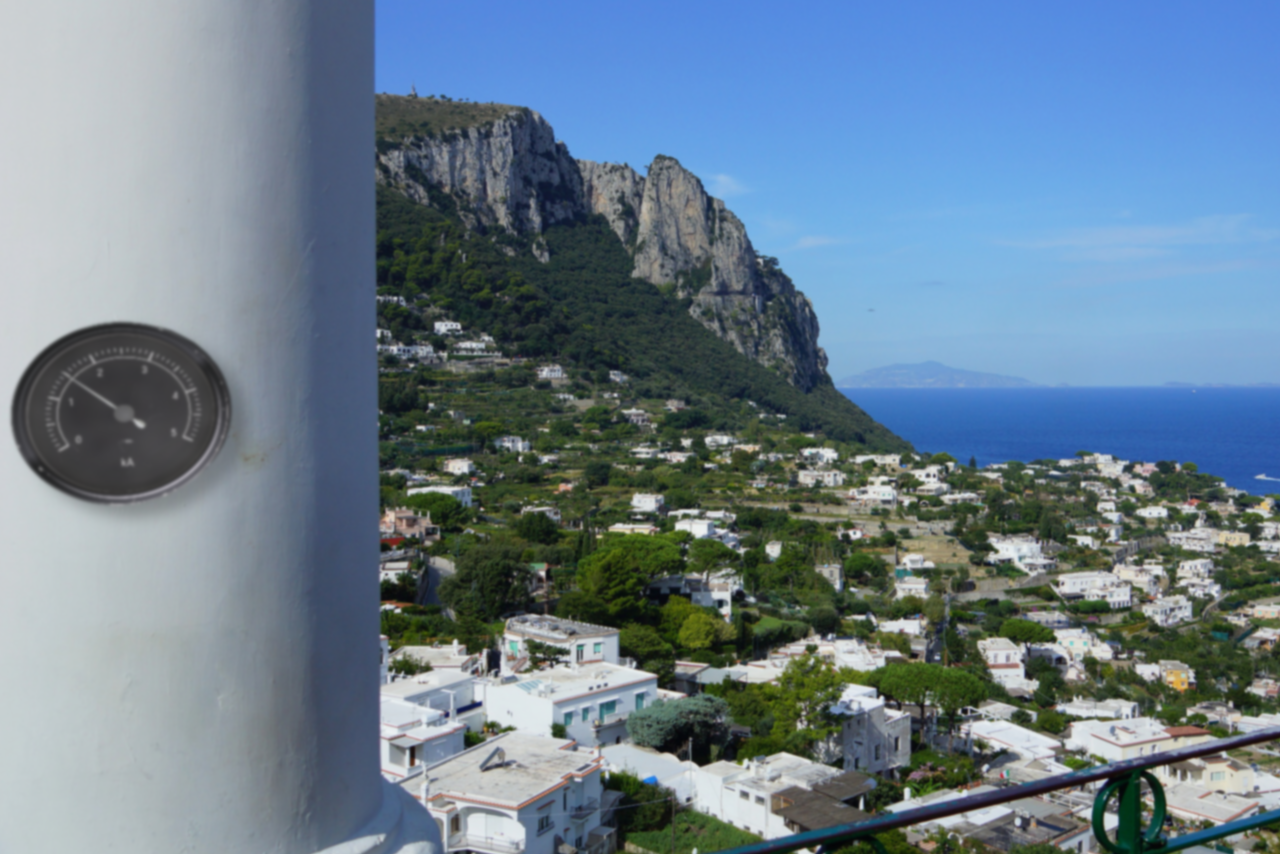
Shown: 1.5 kA
